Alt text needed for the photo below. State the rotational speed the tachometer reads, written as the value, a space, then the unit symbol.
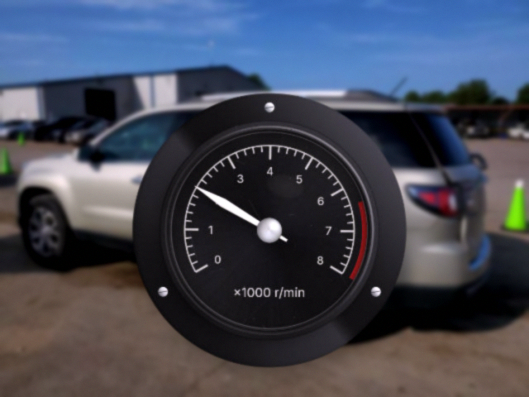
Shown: 2000 rpm
